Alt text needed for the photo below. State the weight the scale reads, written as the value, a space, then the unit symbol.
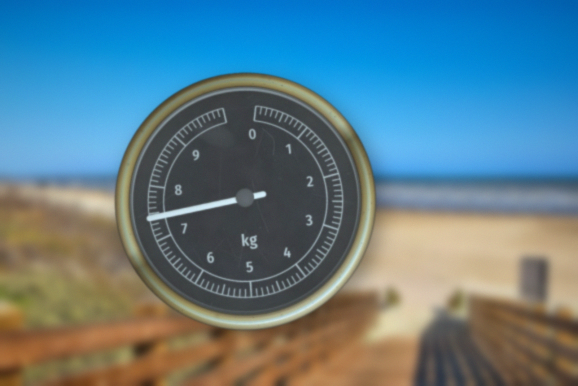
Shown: 7.4 kg
